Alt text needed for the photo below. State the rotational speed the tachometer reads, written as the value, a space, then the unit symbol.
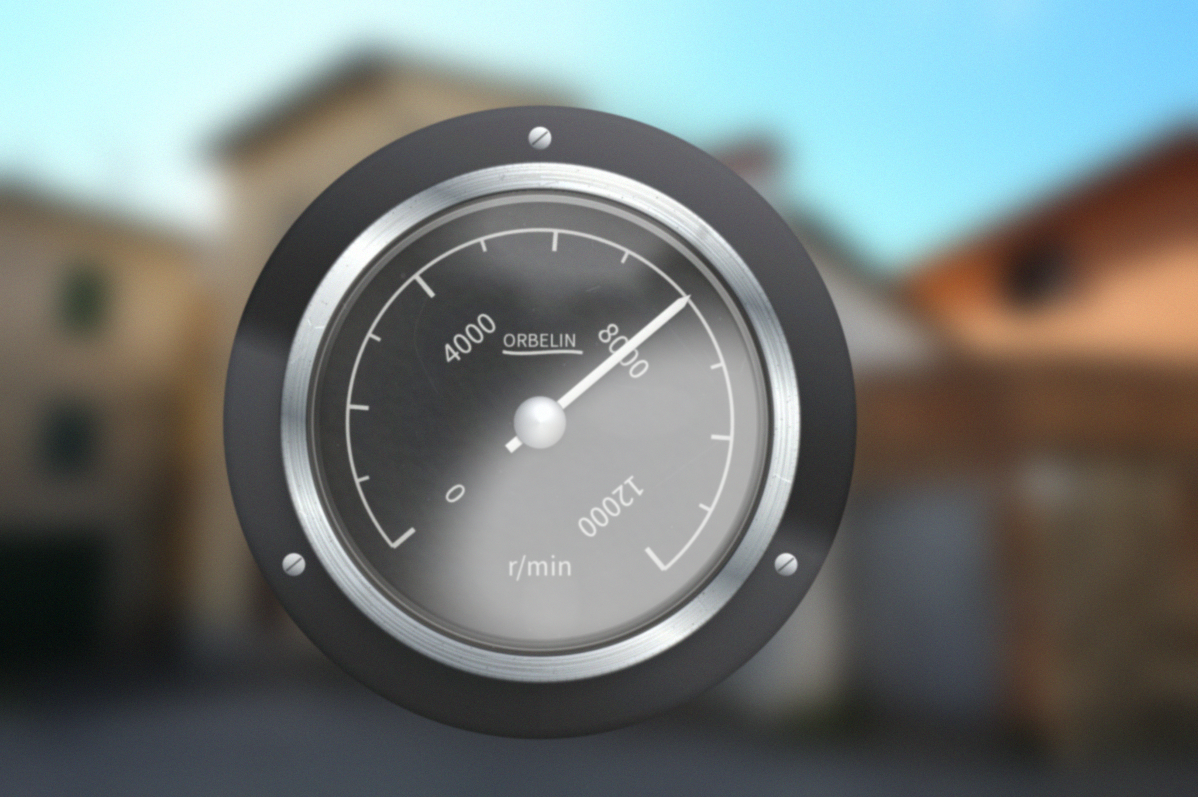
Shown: 8000 rpm
